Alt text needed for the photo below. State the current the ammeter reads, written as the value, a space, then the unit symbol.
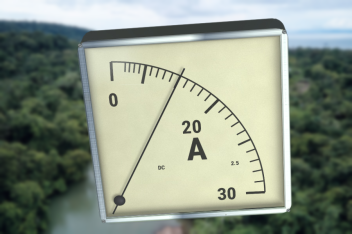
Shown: 15 A
